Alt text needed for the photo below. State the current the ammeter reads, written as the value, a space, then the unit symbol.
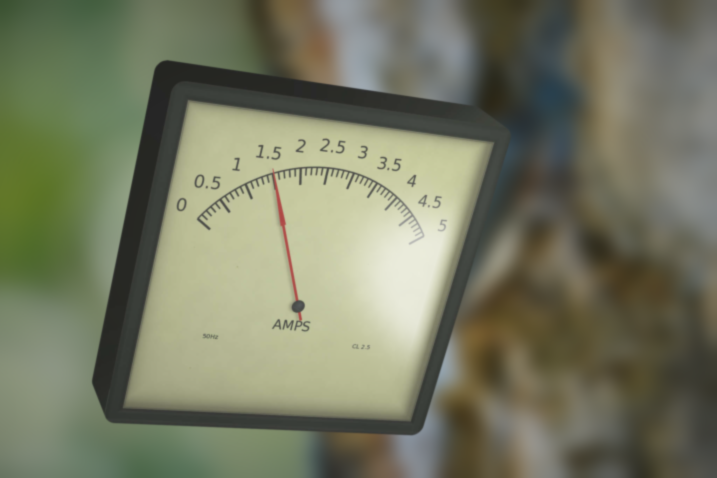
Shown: 1.5 A
